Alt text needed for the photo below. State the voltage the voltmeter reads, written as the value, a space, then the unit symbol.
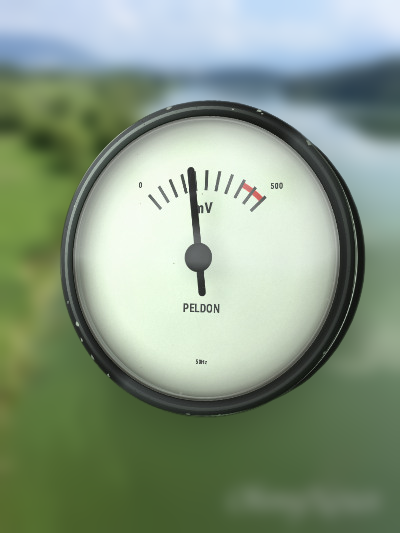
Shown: 200 mV
